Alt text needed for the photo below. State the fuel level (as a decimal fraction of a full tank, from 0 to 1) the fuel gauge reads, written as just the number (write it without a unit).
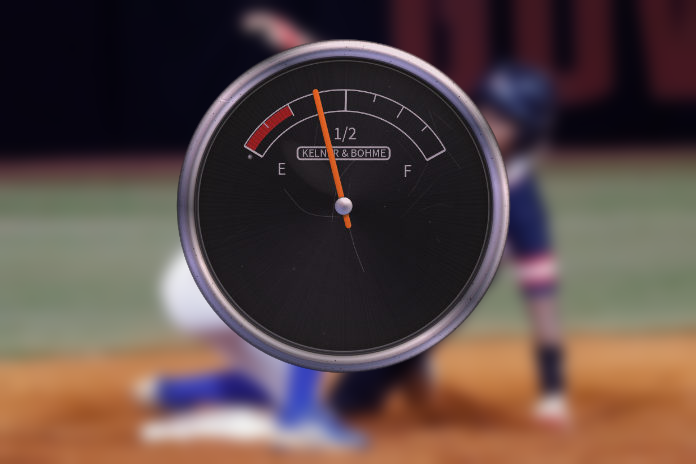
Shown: 0.375
